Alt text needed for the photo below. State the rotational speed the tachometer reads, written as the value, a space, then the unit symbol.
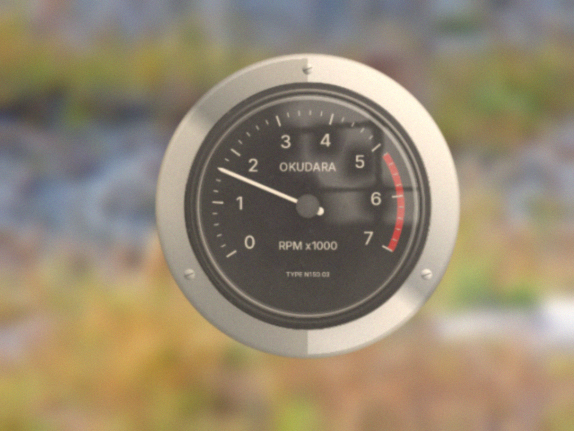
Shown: 1600 rpm
